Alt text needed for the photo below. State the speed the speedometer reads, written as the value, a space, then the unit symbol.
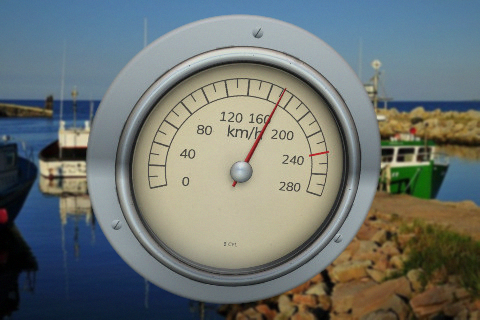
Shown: 170 km/h
